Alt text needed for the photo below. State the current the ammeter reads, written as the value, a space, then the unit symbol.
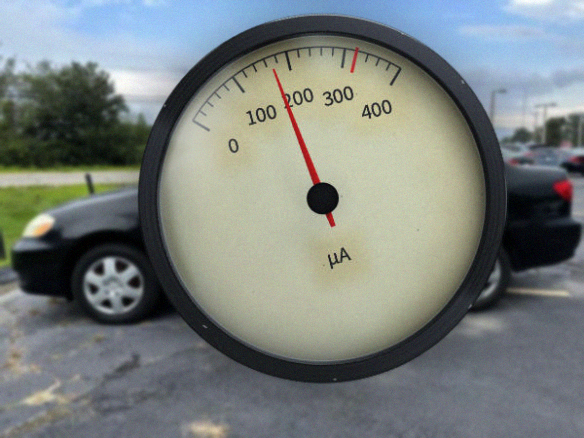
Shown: 170 µA
